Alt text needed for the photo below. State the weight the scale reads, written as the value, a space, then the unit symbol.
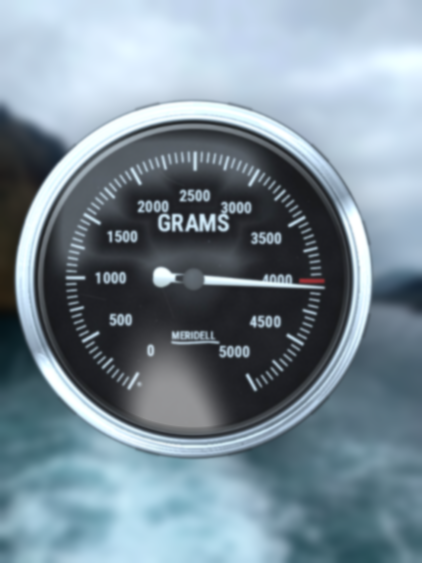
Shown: 4050 g
